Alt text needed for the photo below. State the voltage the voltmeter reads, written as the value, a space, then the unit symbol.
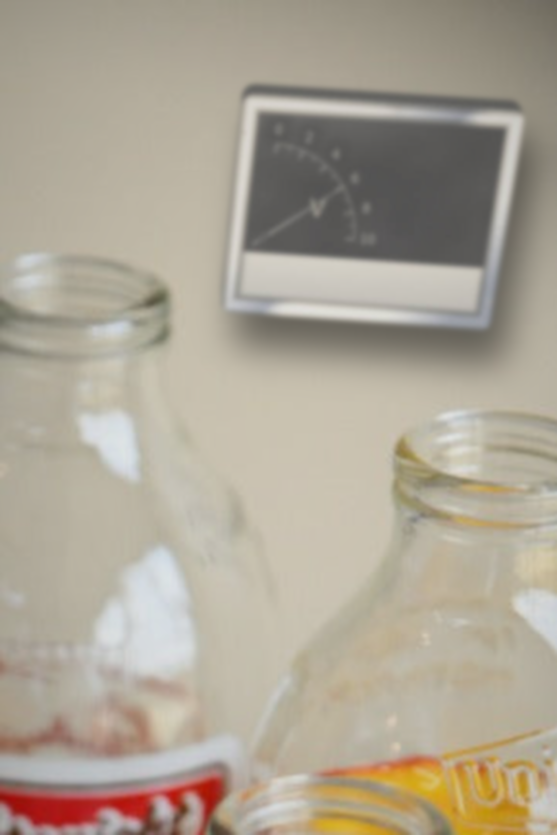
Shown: 6 V
